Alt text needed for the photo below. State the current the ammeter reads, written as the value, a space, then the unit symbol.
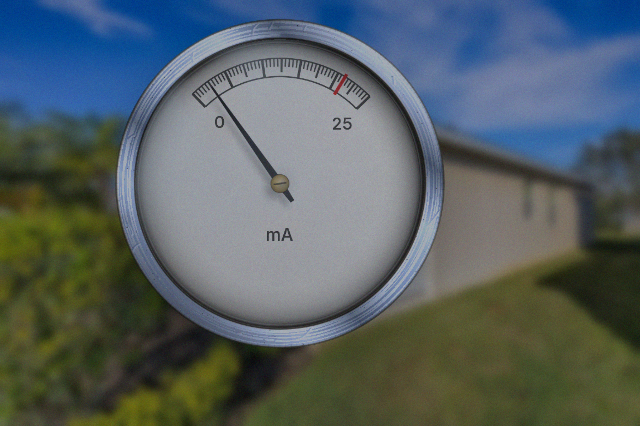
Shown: 2.5 mA
